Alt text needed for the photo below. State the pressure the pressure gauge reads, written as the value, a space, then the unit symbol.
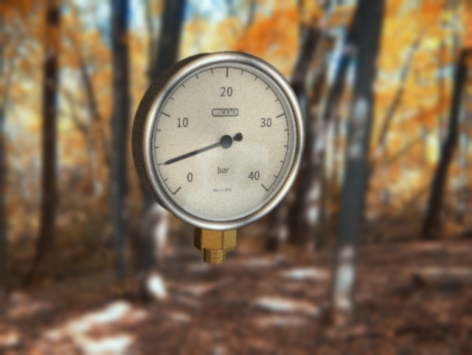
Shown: 4 bar
